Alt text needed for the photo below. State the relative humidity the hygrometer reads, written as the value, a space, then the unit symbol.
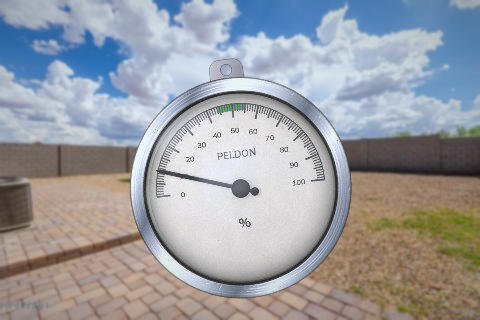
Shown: 10 %
